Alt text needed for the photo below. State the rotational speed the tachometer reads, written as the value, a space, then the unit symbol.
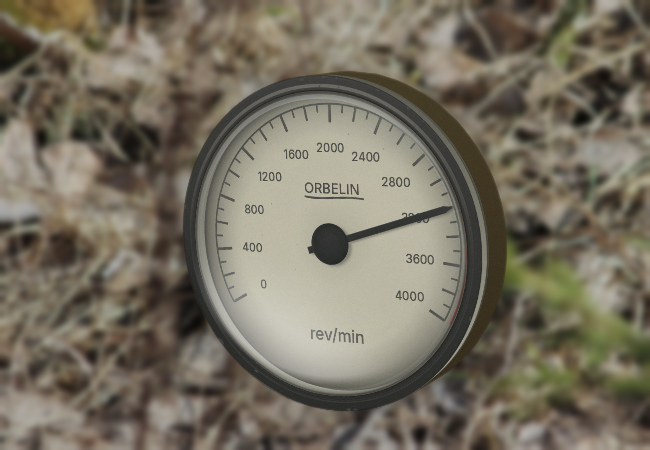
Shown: 3200 rpm
